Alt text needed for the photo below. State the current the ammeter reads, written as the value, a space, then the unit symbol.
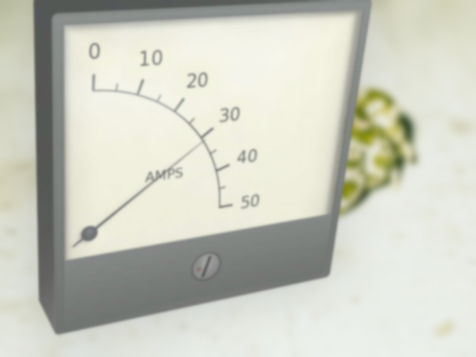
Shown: 30 A
